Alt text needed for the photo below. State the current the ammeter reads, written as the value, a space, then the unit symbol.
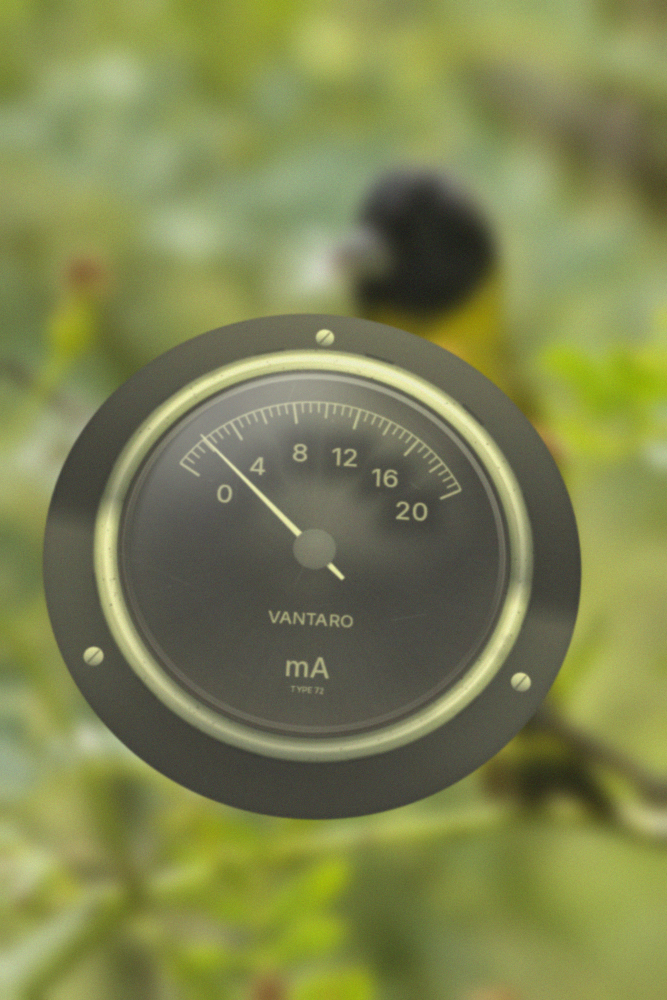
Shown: 2 mA
